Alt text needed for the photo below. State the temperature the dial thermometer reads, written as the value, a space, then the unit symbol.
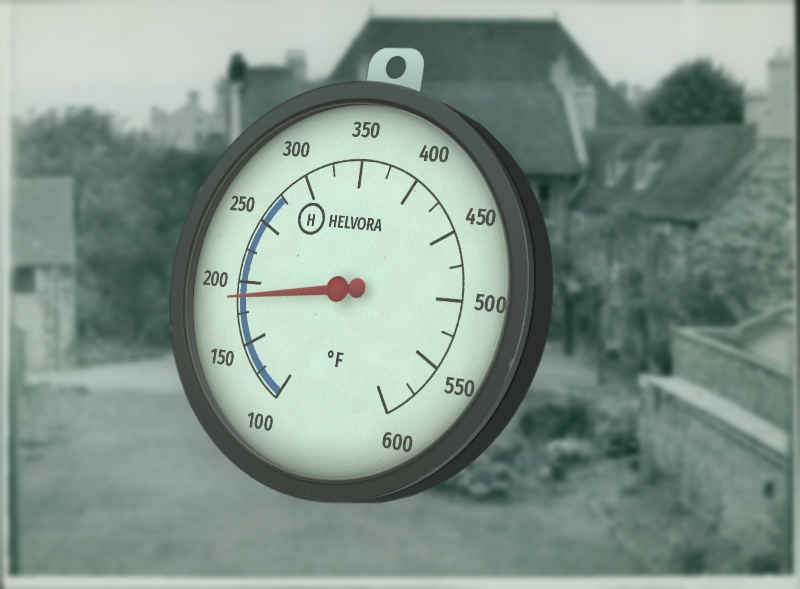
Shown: 187.5 °F
